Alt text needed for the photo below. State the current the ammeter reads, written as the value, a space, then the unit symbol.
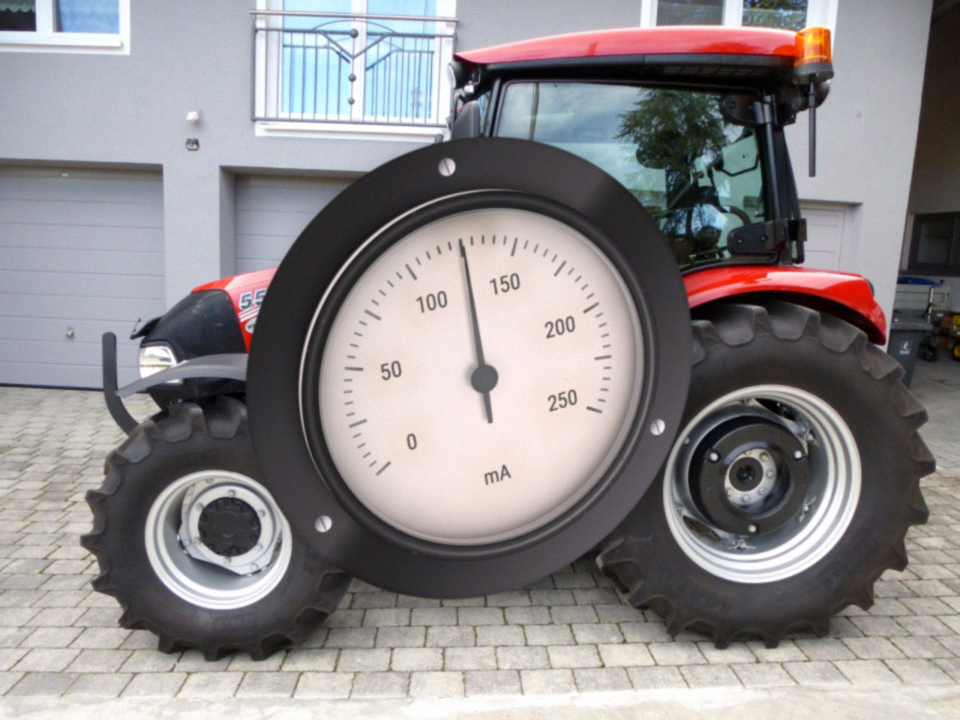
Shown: 125 mA
